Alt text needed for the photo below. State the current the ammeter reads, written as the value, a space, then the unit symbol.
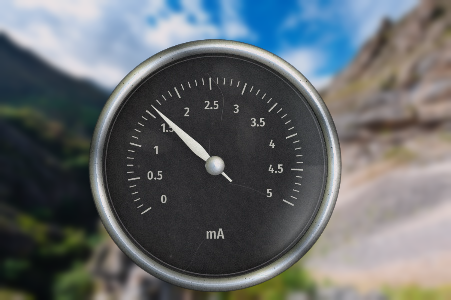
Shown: 1.6 mA
